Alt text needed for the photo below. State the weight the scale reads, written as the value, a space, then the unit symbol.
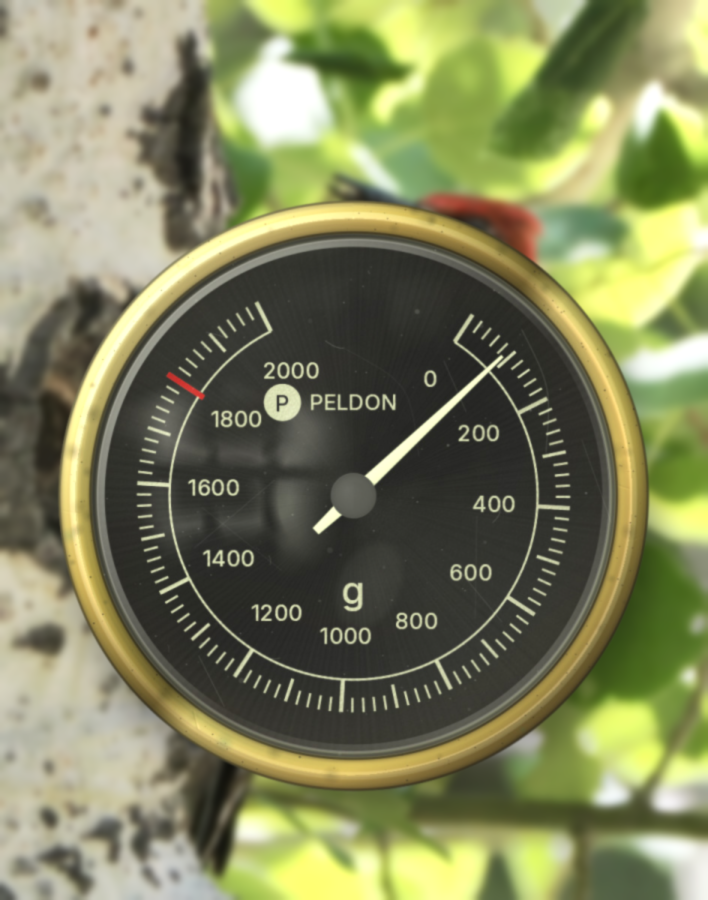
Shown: 90 g
